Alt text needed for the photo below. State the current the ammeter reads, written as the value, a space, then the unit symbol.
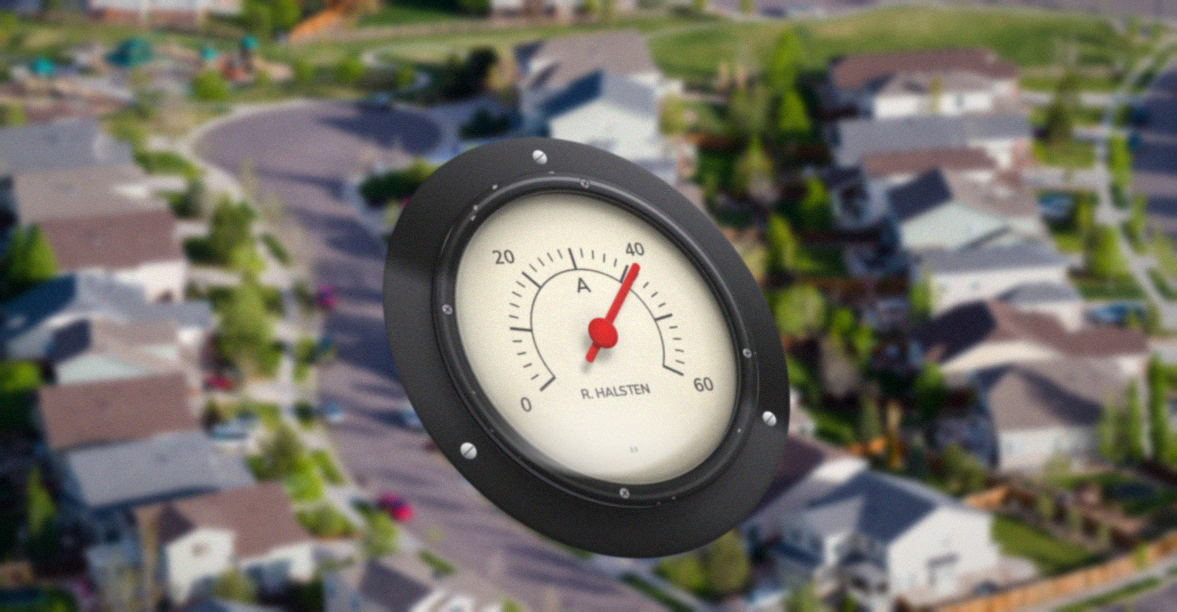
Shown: 41 A
